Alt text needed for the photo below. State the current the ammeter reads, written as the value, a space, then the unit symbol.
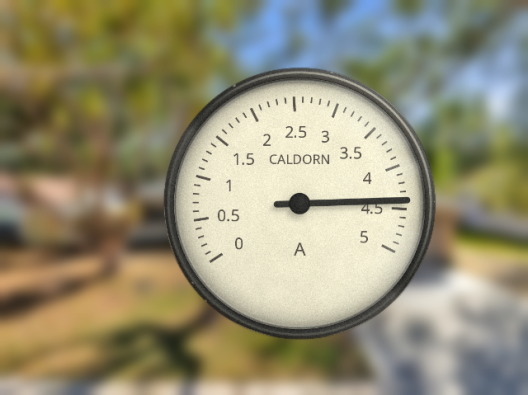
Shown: 4.4 A
